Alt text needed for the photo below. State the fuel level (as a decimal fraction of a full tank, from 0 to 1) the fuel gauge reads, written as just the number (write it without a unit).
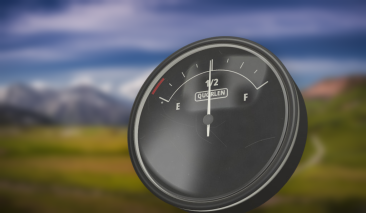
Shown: 0.5
